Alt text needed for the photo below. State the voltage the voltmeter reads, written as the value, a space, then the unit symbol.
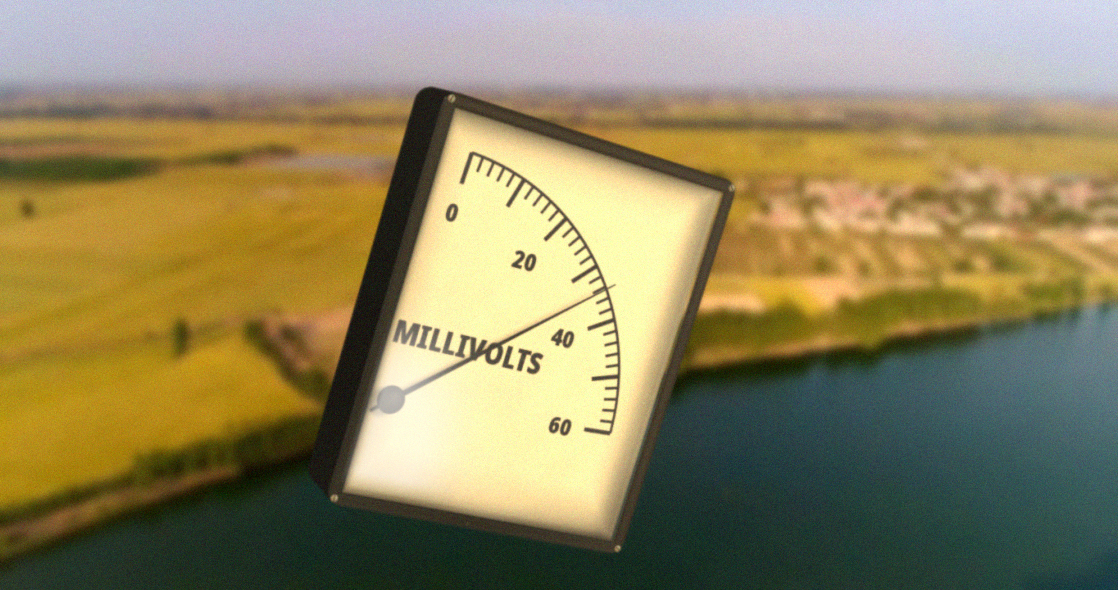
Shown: 34 mV
